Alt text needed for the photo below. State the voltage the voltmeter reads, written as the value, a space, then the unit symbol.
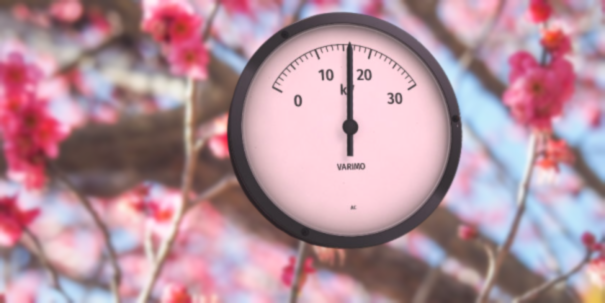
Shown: 16 kV
